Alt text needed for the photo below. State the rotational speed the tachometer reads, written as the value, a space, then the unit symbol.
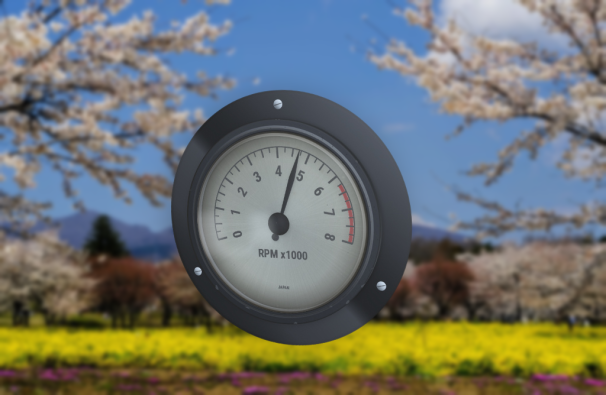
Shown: 4750 rpm
